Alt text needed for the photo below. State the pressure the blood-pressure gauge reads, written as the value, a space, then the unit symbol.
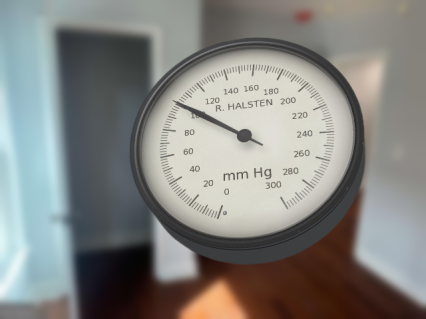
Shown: 100 mmHg
